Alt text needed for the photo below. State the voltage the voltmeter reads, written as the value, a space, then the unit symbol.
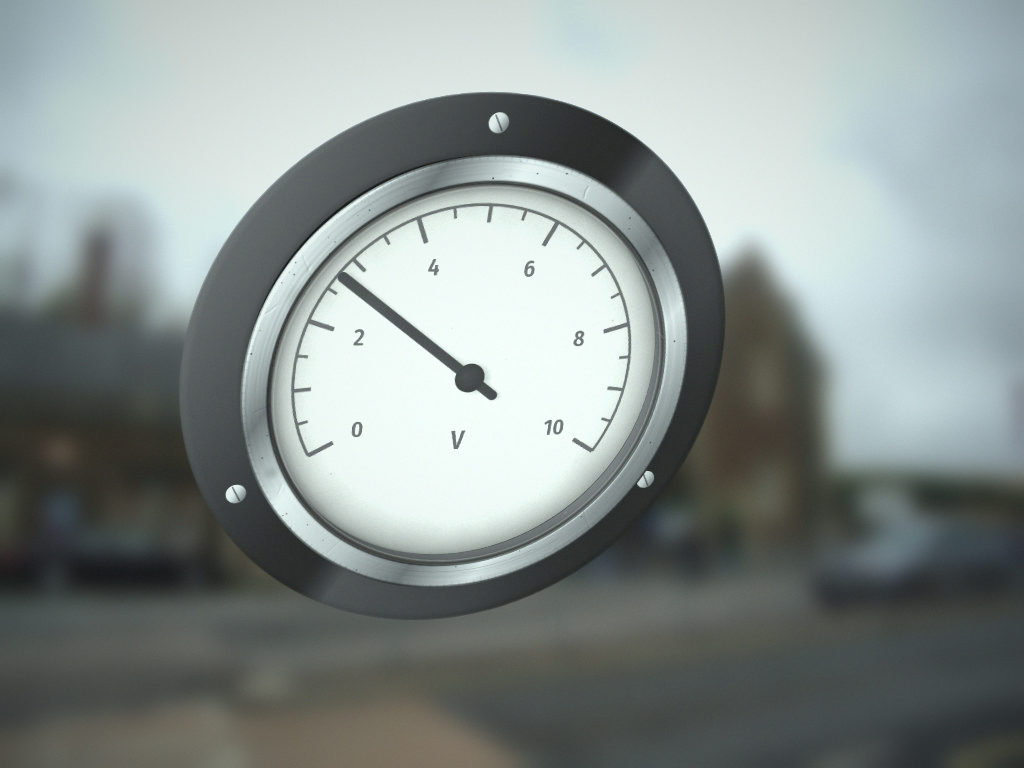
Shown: 2.75 V
